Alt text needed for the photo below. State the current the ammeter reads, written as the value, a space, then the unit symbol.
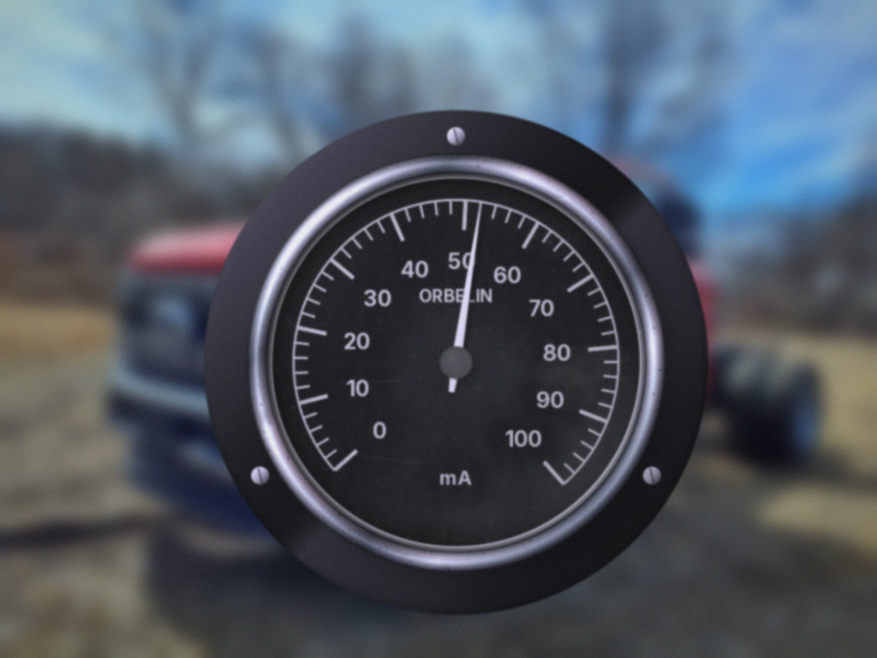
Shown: 52 mA
